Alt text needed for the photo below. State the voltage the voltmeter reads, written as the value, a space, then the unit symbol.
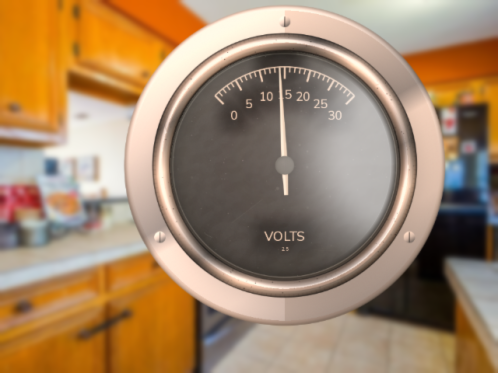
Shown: 14 V
